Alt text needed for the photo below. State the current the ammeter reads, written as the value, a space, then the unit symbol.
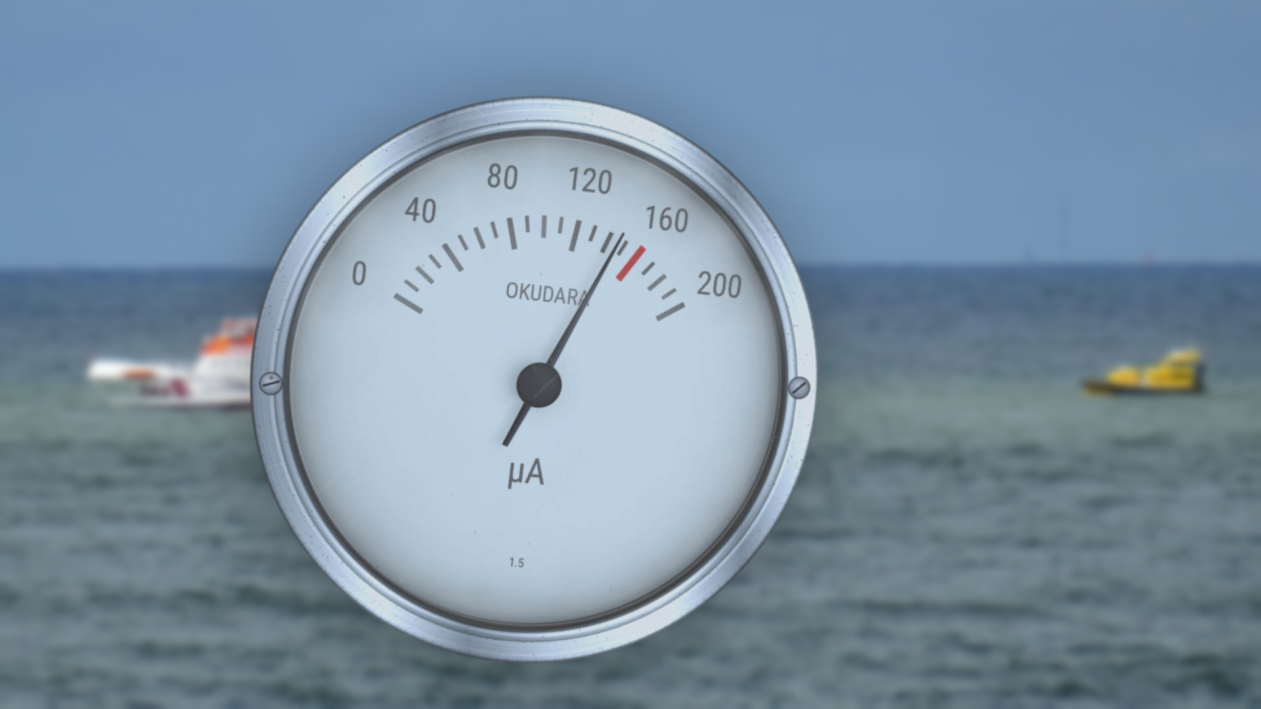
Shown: 145 µA
